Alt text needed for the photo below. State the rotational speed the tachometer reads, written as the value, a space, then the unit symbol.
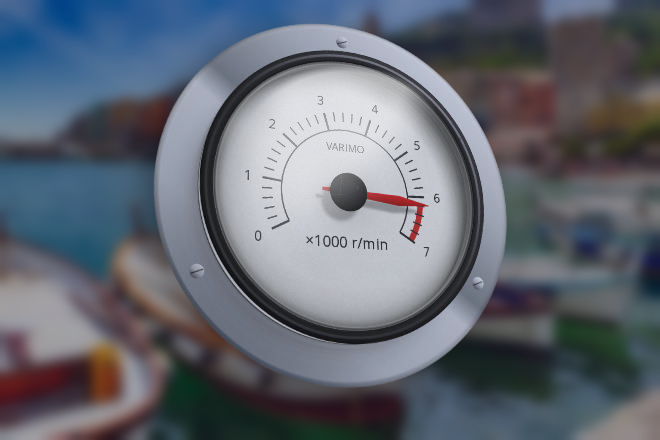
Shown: 6200 rpm
